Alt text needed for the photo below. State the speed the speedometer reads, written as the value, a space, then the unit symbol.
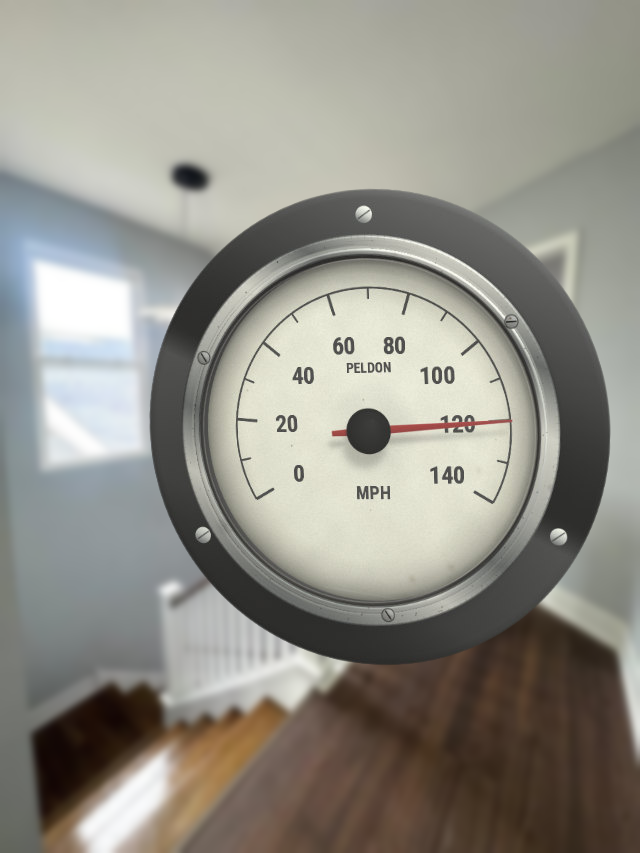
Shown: 120 mph
